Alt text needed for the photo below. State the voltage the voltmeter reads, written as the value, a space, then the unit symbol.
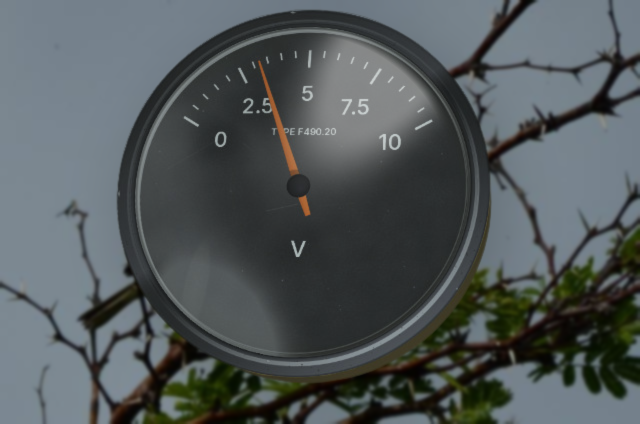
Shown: 3.25 V
